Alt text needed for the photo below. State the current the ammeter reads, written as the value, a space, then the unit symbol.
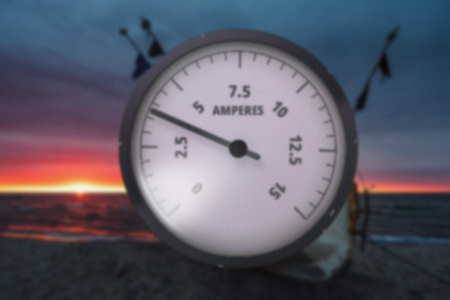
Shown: 3.75 A
